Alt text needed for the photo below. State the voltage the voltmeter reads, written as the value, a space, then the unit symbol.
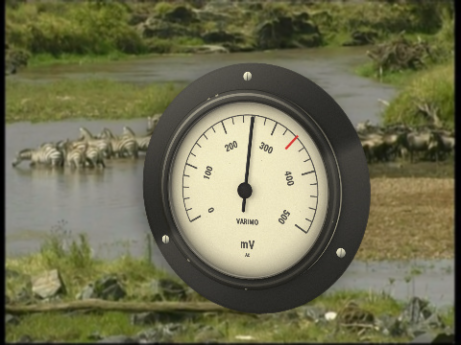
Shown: 260 mV
